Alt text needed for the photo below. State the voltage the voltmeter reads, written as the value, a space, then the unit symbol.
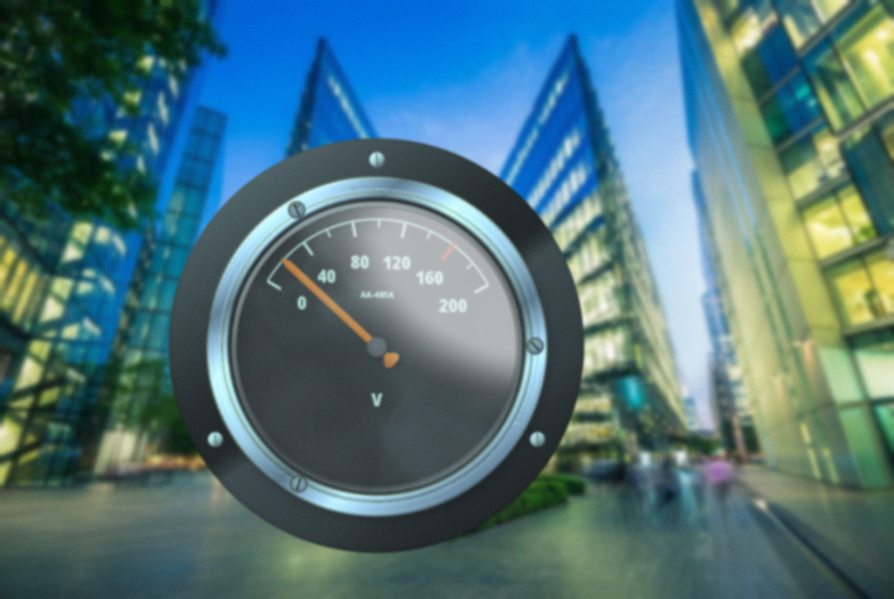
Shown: 20 V
